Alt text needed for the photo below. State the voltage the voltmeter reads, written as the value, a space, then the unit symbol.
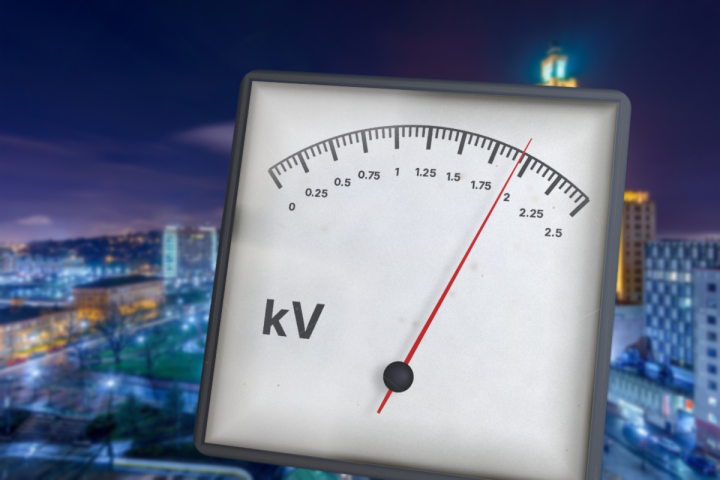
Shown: 1.95 kV
